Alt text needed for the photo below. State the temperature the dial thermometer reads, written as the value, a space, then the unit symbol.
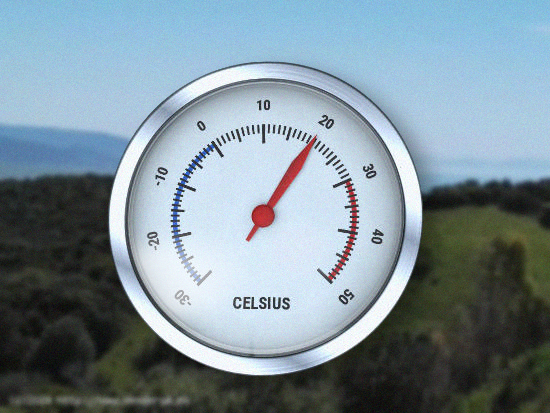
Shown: 20 °C
